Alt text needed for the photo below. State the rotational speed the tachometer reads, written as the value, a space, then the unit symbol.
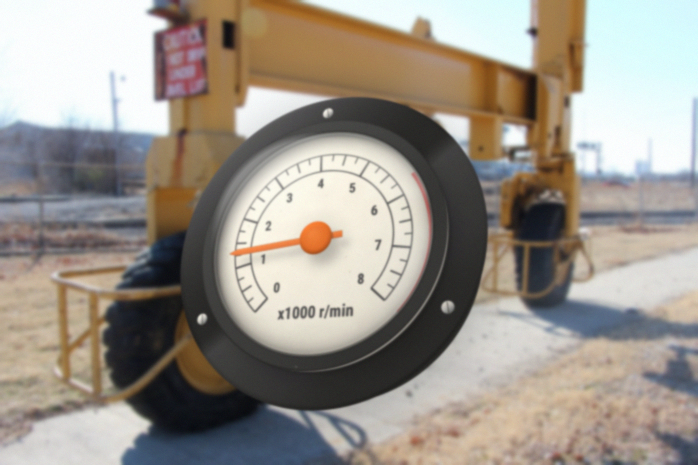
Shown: 1250 rpm
